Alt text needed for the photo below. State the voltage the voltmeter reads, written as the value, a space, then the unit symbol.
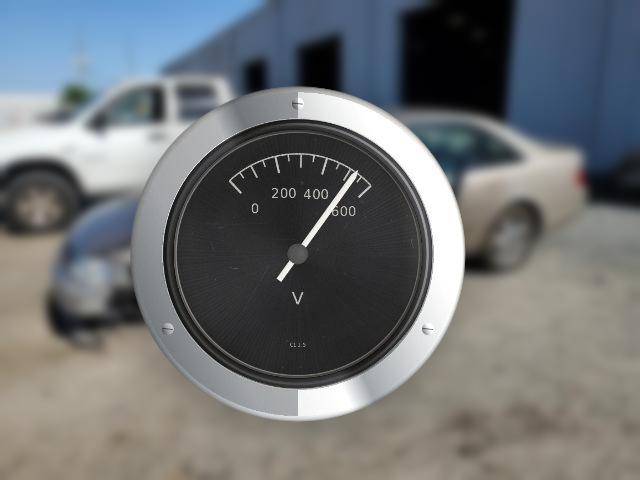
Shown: 525 V
